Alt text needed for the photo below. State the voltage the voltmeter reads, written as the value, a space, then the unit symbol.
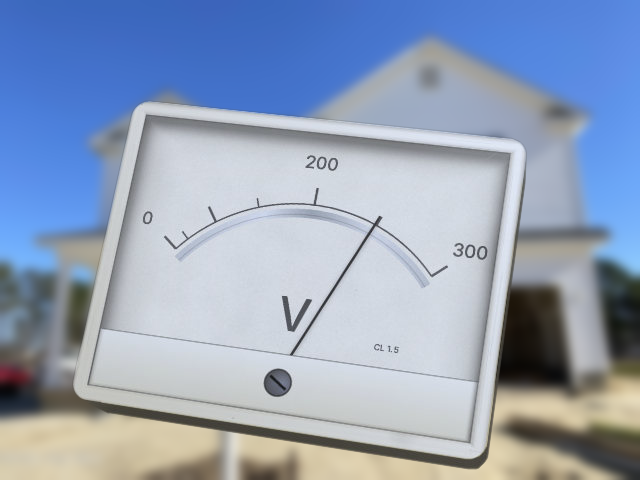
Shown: 250 V
